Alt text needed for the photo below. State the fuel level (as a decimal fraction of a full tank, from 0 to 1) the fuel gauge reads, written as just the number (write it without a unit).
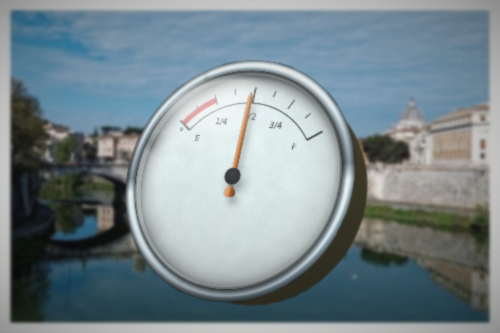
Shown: 0.5
